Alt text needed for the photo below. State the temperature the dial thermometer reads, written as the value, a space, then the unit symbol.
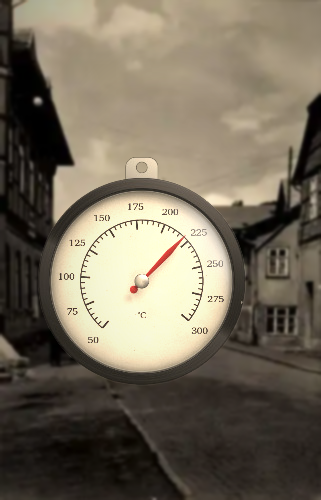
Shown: 220 °C
